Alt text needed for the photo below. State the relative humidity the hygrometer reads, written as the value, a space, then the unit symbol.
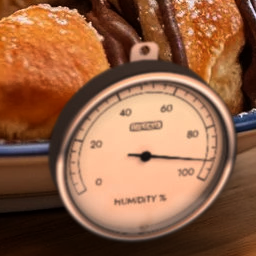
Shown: 92 %
